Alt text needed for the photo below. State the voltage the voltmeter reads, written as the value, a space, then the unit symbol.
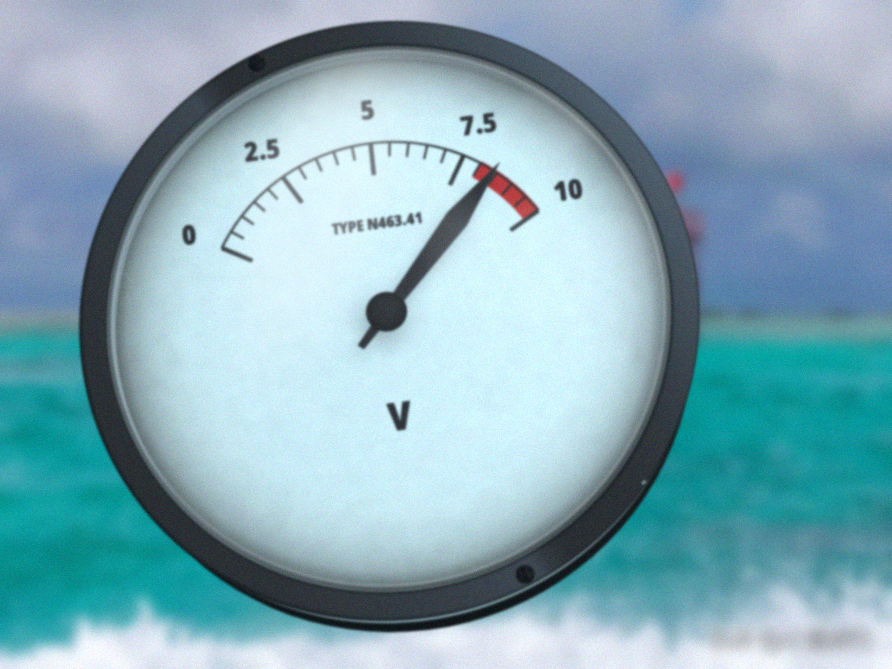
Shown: 8.5 V
